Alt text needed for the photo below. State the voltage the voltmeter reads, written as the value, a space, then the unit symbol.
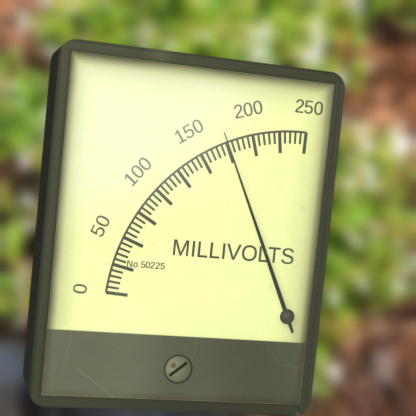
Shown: 175 mV
